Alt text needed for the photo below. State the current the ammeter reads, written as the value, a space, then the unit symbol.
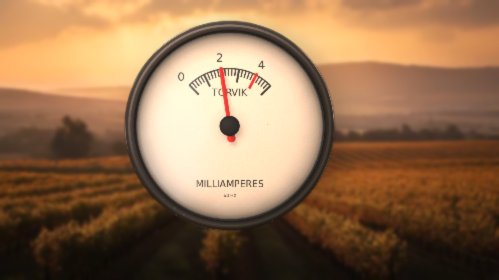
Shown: 2 mA
